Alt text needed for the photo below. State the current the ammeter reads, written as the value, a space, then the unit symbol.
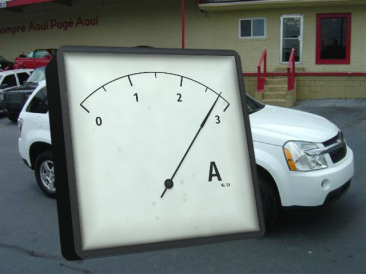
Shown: 2.75 A
